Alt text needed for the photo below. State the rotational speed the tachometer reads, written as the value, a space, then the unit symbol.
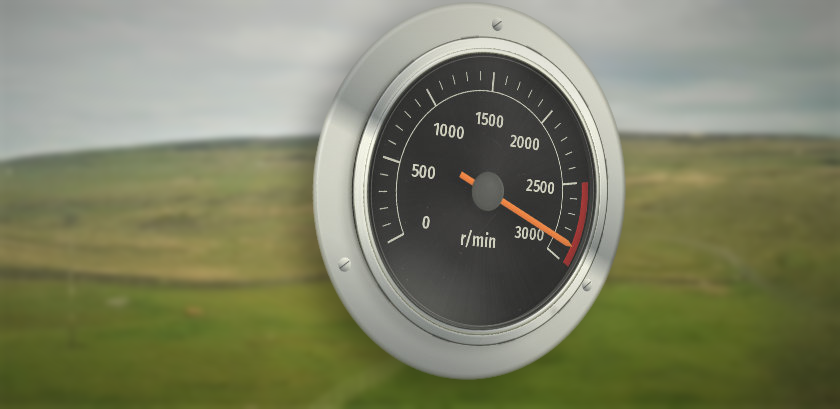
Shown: 2900 rpm
